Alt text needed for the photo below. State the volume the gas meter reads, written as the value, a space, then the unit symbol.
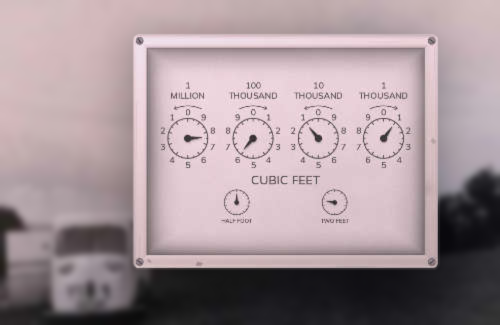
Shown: 761100 ft³
